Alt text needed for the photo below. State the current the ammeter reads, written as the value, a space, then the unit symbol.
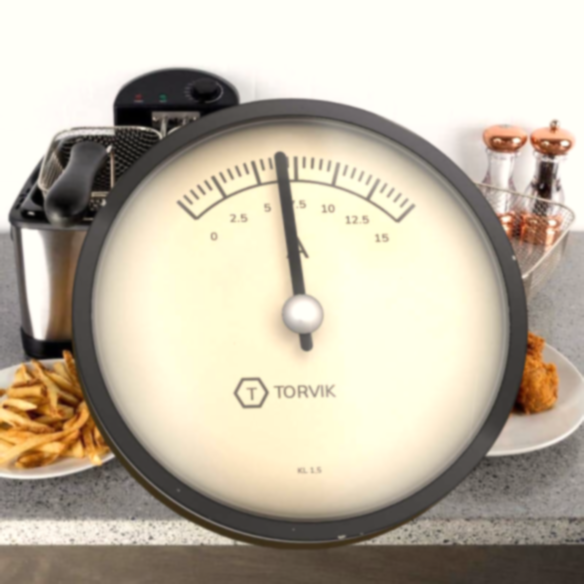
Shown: 6.5 A
